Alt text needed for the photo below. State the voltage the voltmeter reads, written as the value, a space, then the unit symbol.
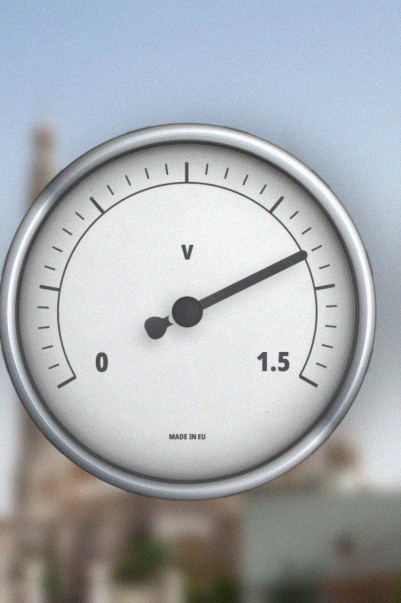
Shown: 1.15 V
